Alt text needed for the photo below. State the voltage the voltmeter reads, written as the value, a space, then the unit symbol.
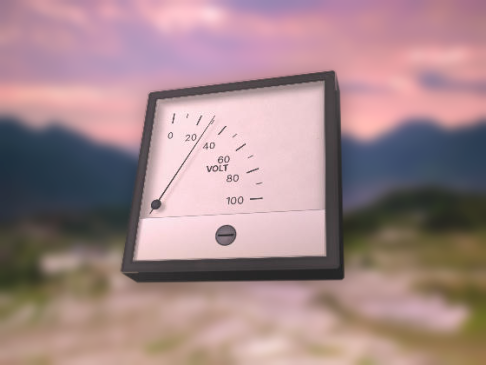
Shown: 30 V
